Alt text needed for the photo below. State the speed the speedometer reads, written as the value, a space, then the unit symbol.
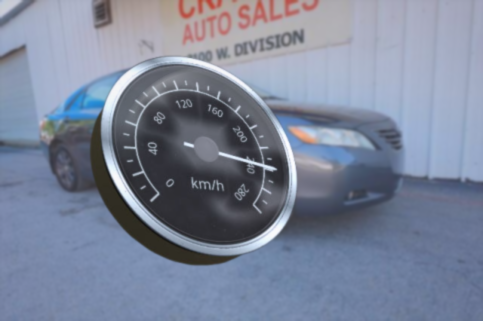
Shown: 240 km/h
